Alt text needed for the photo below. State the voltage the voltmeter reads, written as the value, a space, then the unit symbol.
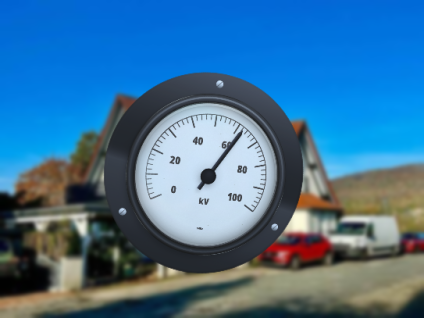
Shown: 62 kV
